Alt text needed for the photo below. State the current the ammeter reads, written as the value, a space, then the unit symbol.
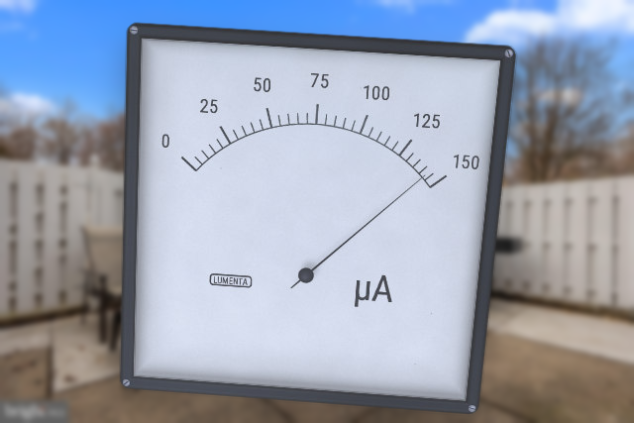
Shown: 142.5 µA
